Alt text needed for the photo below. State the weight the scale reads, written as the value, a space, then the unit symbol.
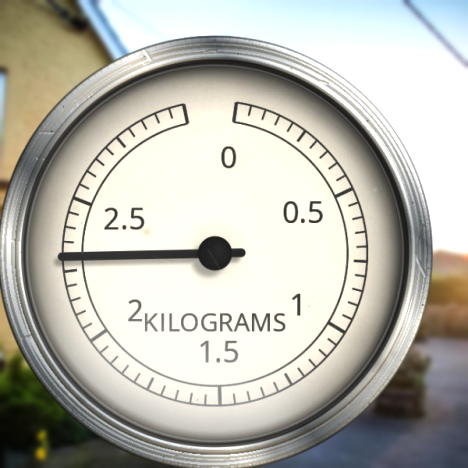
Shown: 2.3 kg
